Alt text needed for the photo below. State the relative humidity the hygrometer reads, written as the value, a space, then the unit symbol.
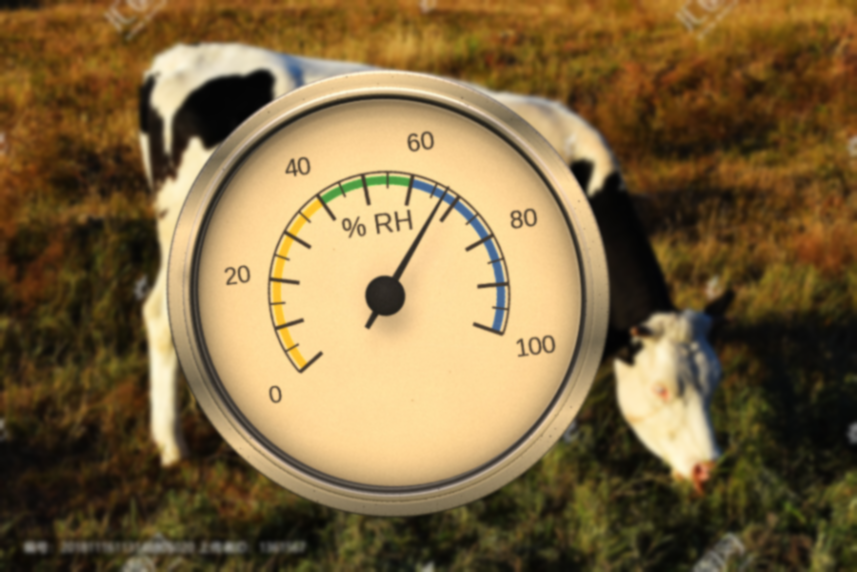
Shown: 67.5 %
